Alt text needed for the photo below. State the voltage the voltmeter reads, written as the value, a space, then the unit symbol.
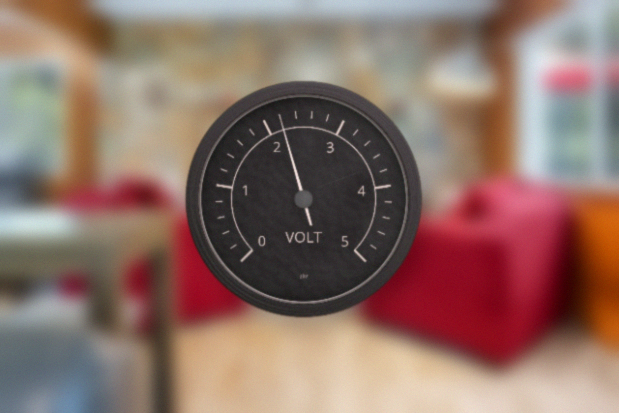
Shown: 2.2 V
